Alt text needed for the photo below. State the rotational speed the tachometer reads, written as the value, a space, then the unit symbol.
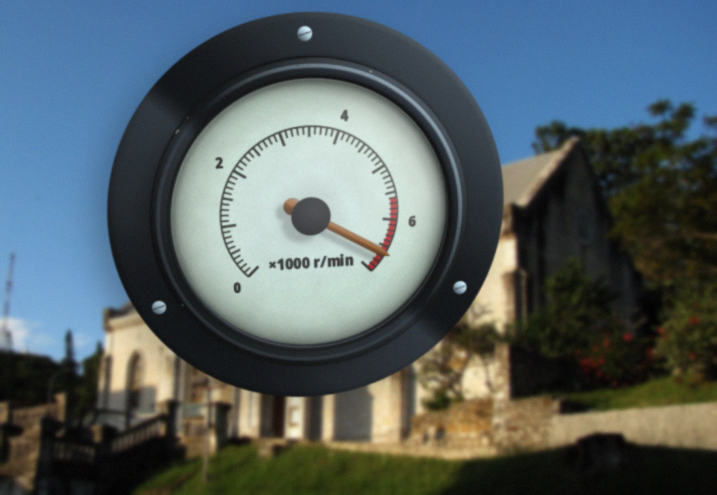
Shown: 6600 rpm
